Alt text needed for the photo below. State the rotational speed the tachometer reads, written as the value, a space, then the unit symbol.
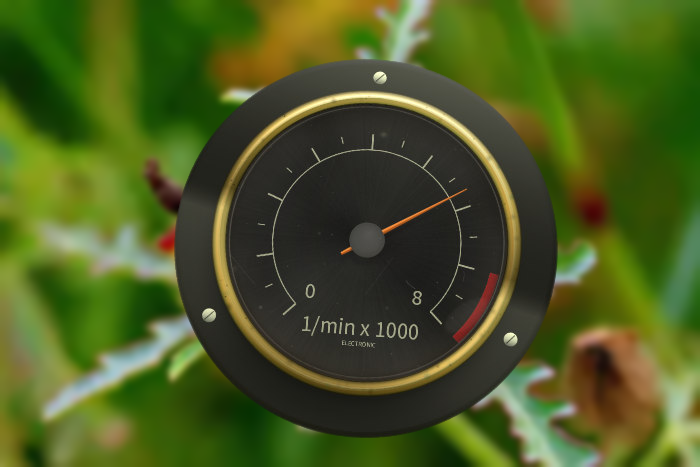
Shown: 5750 rpm
